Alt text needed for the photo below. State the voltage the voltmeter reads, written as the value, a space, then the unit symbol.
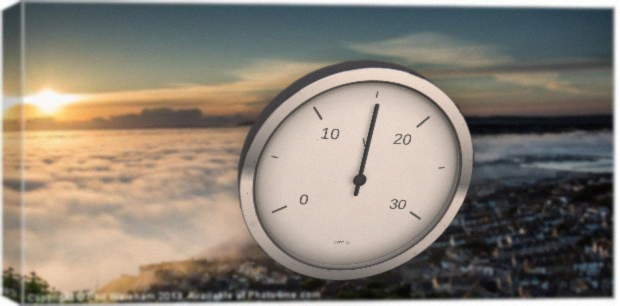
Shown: 15 V
